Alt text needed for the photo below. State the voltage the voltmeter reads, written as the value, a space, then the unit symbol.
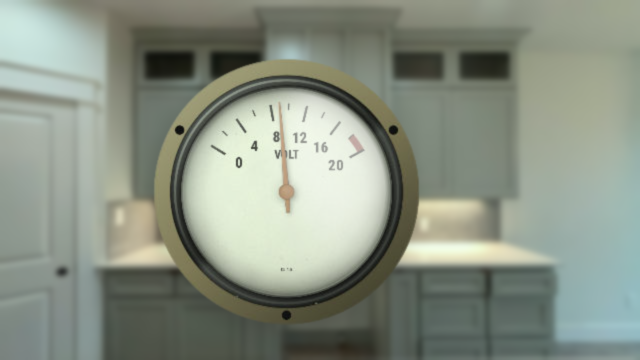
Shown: 9 V
